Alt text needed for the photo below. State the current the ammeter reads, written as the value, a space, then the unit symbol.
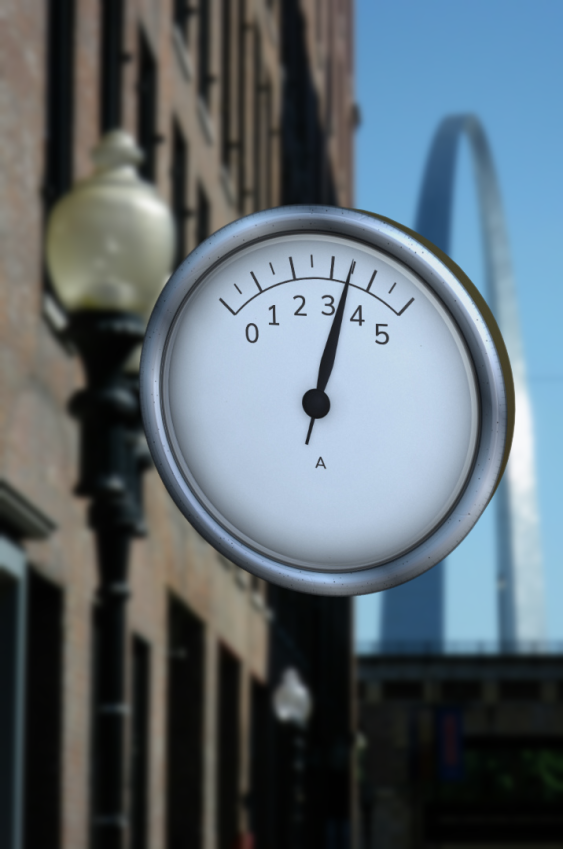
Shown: 3.5 A
